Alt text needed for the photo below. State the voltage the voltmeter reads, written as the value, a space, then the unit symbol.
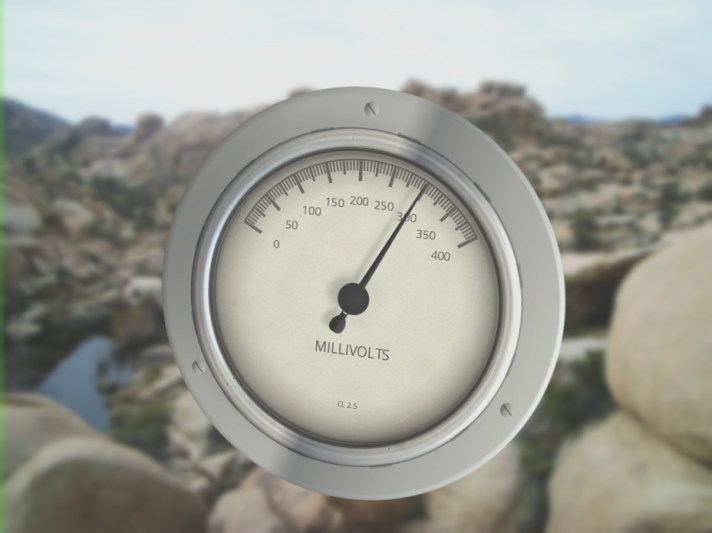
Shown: 300 mV
